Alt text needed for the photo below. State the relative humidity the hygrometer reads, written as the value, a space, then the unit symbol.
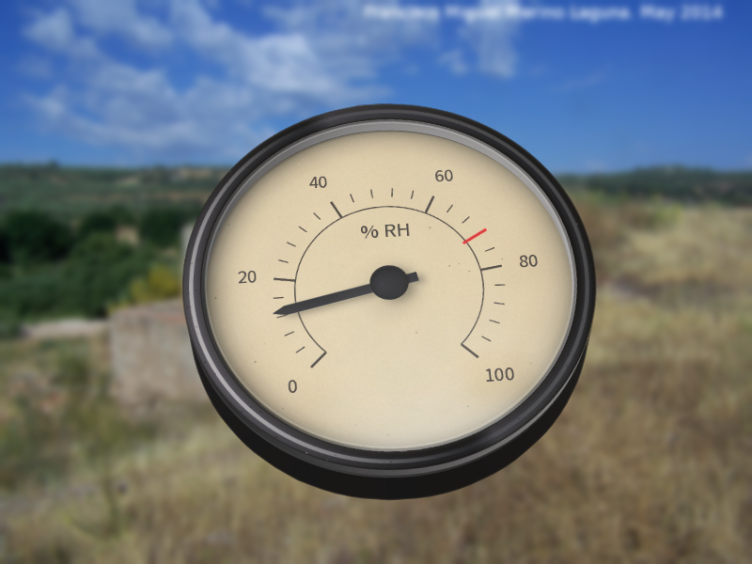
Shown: 12 %
